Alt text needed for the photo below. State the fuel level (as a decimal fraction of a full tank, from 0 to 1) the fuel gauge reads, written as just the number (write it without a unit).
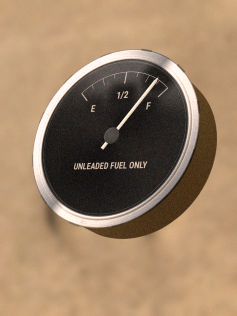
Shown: 0.875
